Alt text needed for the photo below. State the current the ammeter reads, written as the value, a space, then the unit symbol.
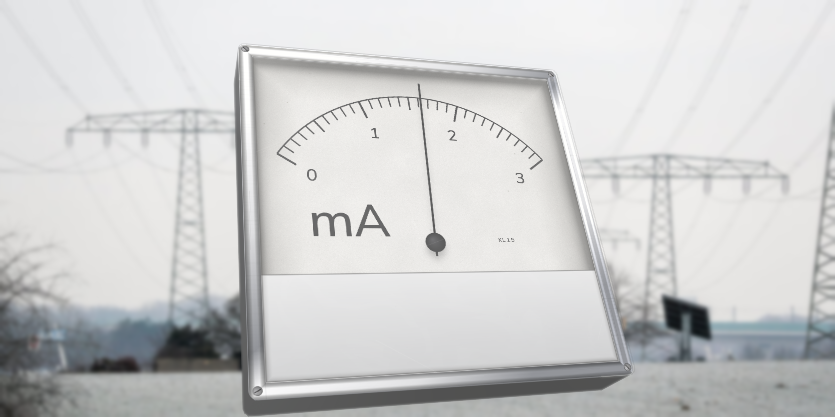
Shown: 1.6 mA
